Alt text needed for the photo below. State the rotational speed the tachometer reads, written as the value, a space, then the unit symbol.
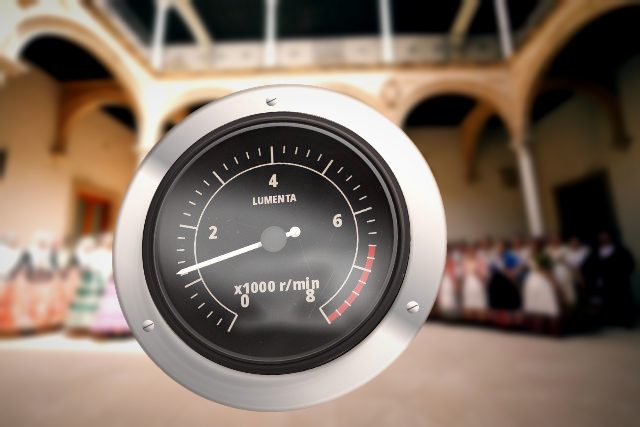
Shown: 1200 rpm
